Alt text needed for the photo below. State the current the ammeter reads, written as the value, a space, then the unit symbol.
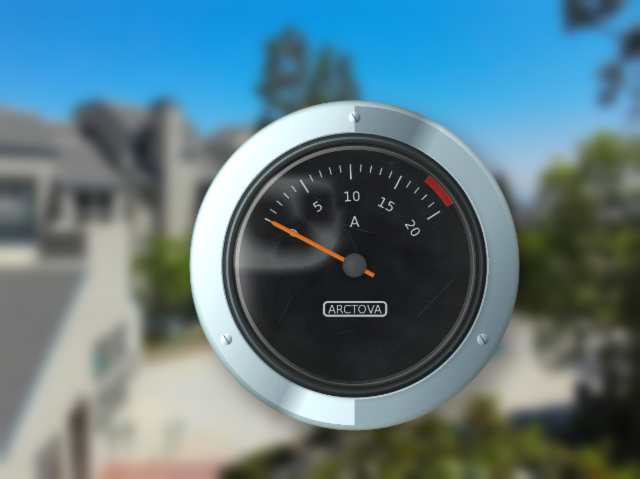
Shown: 0 A
